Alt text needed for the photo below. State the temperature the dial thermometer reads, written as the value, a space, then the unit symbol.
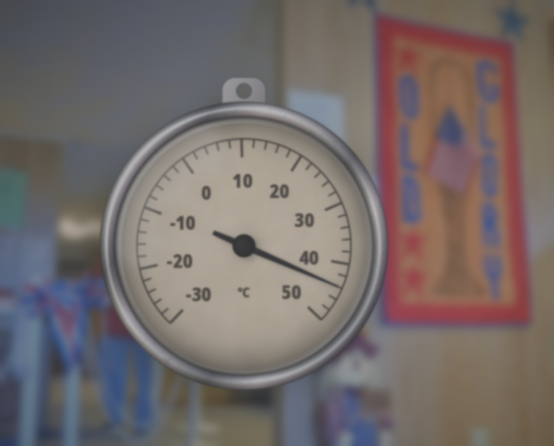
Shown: 44 °C
